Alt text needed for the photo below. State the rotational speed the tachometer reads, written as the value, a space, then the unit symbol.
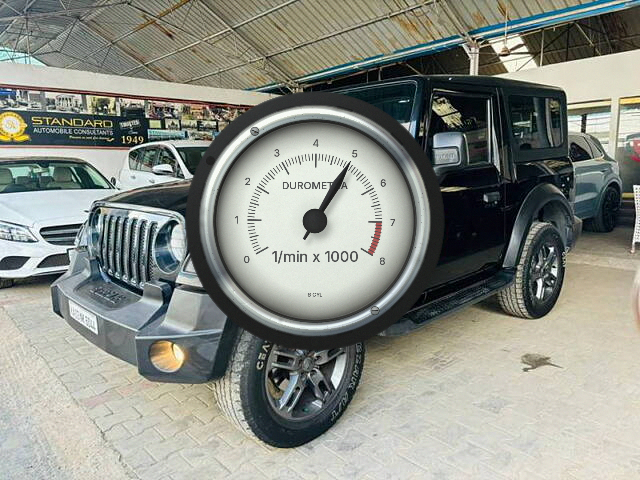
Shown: 5000 rpm
